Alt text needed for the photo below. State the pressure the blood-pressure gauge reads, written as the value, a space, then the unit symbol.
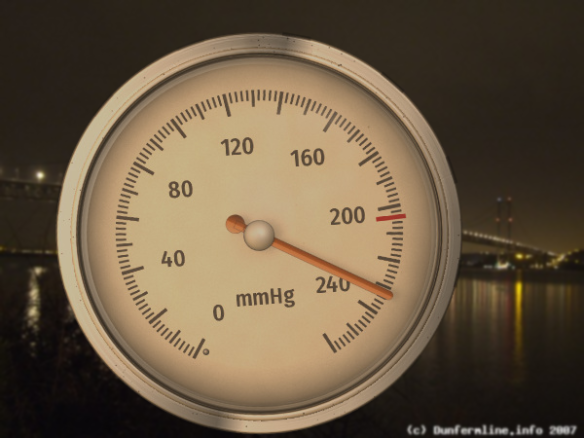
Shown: 232 mmHg
